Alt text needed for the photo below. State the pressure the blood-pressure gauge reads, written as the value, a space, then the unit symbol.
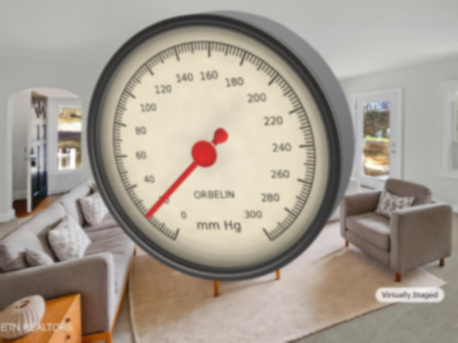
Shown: 20 mmHg
